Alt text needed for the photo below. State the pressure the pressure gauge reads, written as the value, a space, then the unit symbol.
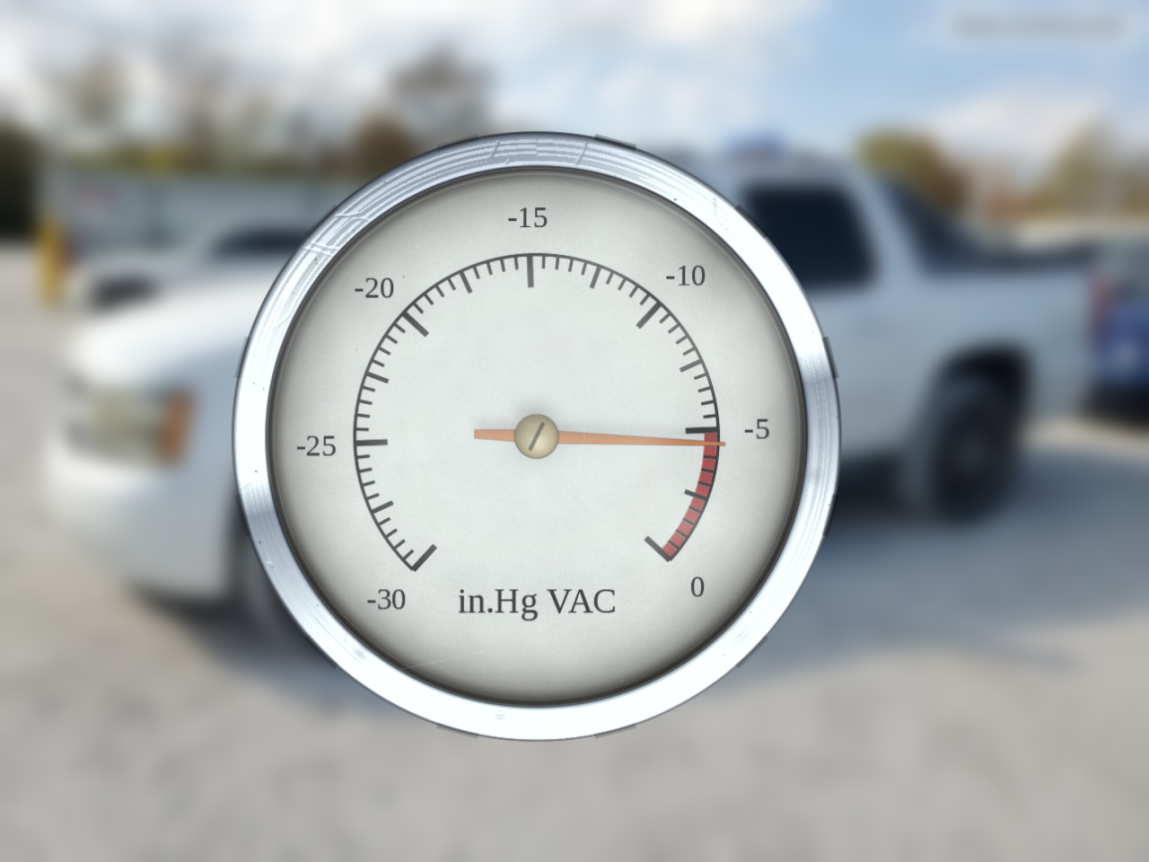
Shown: -4.5 inHg
